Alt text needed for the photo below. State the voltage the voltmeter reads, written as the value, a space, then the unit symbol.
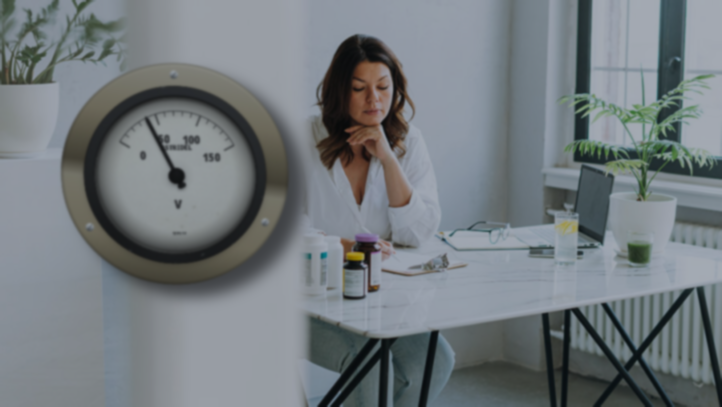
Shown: 40 V
